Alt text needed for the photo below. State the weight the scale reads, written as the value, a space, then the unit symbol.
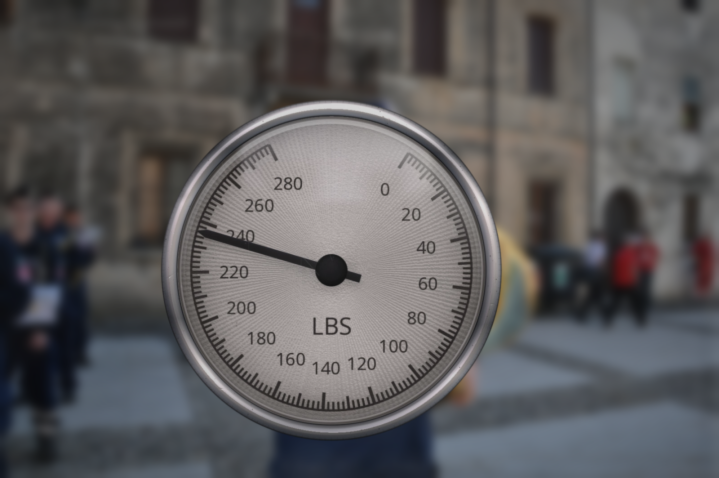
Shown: 236 lb
